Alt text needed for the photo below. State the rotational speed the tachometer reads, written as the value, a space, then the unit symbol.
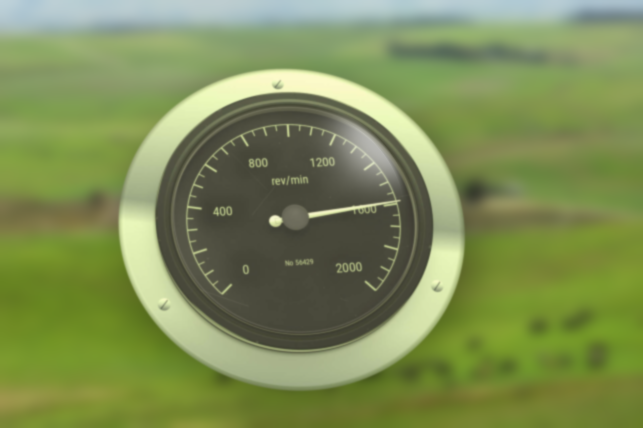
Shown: 1600 rpm
